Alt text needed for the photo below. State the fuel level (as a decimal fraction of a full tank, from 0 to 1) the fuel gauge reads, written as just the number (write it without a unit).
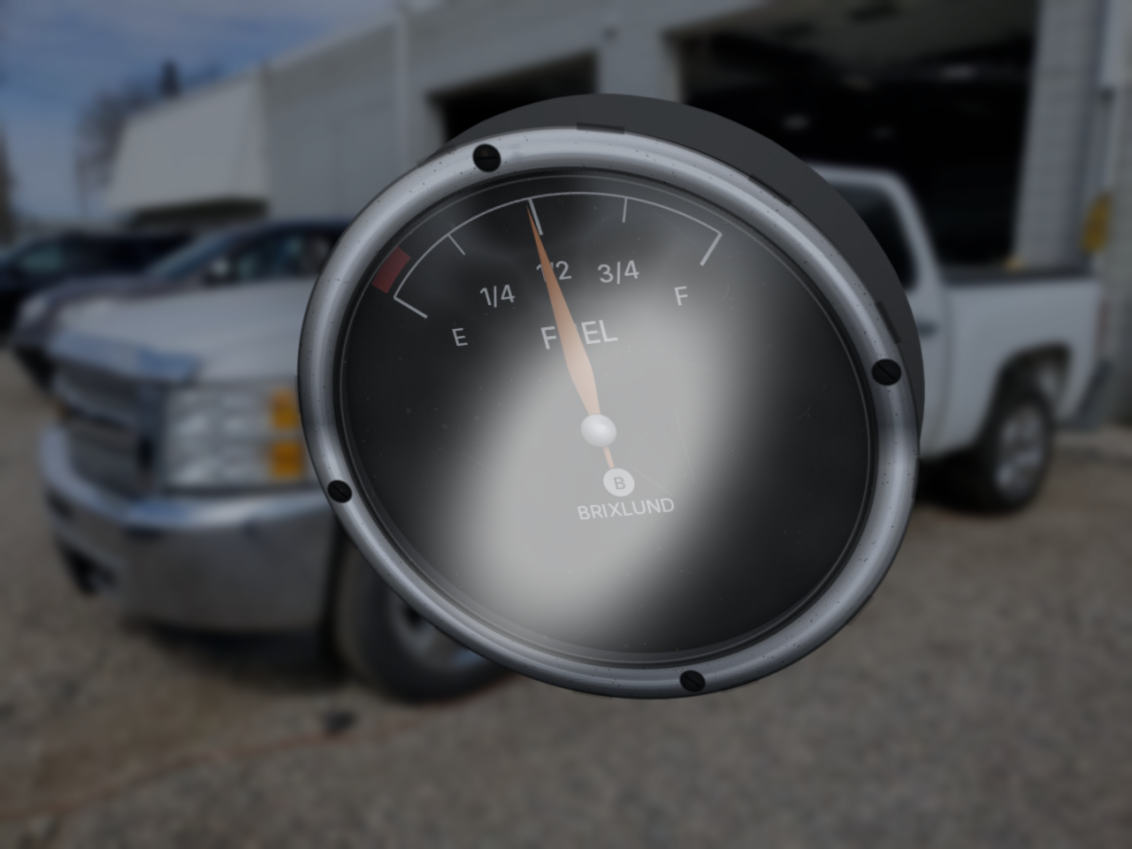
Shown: 0.5
